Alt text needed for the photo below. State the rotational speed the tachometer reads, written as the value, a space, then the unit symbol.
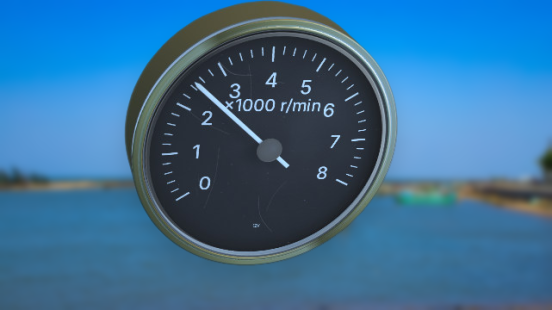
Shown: 2500 rpm
